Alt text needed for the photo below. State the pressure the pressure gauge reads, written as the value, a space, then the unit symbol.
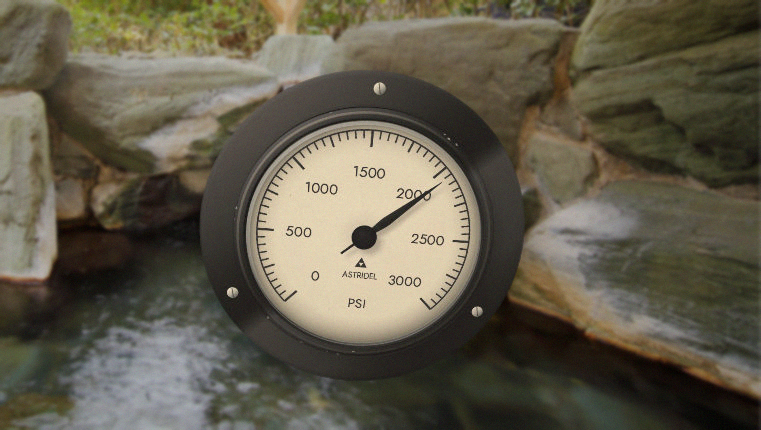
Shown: 2050 psi
